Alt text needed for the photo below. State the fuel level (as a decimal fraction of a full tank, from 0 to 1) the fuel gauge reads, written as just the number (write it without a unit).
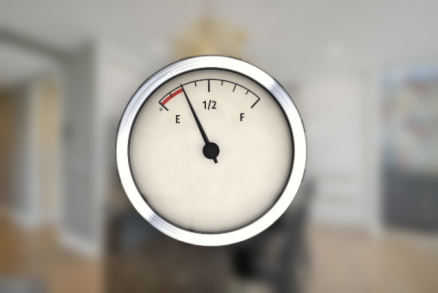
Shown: 0.25
